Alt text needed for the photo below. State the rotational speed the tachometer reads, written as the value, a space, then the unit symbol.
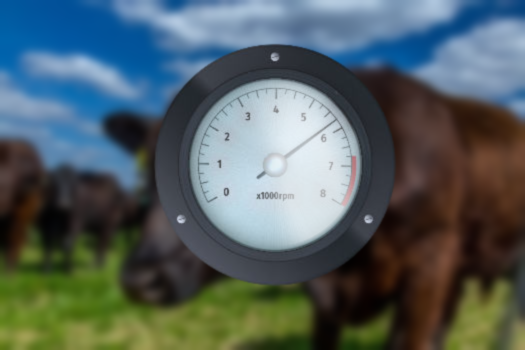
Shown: 5750 rpm
